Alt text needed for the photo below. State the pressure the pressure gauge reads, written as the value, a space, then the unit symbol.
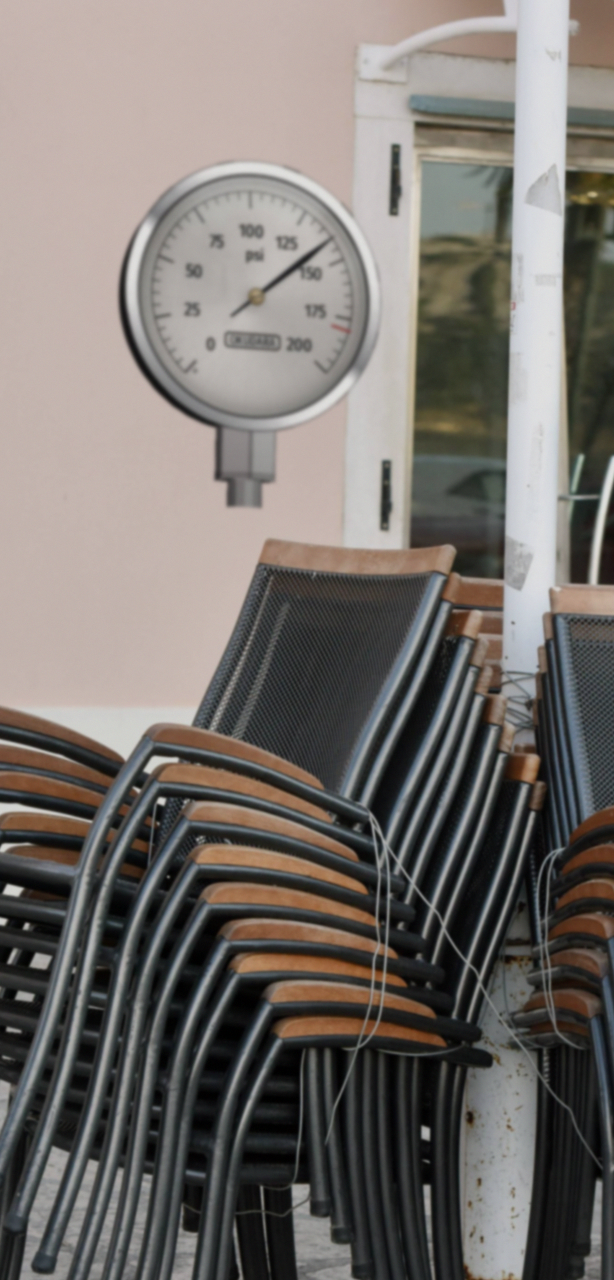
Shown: 140 psi
